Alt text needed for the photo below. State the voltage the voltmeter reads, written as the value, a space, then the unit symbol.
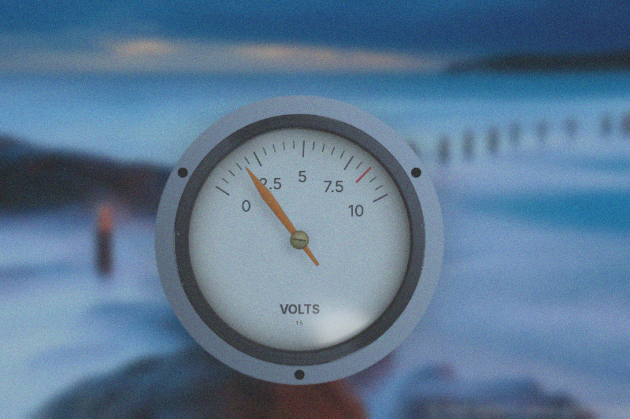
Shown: 1.75 V
